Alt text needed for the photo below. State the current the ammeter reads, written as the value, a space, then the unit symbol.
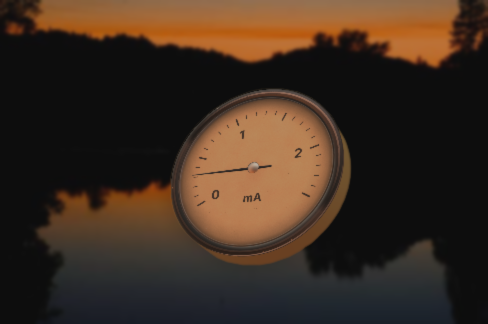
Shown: 0.3 mA
